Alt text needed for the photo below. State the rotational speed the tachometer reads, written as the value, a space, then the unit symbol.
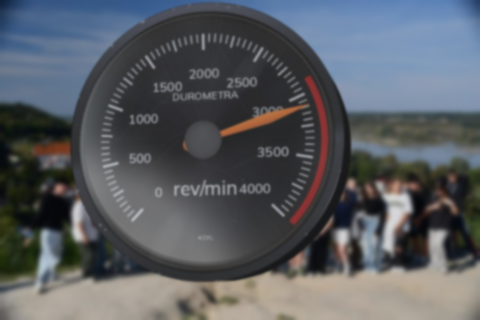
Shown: 3100 rpm
